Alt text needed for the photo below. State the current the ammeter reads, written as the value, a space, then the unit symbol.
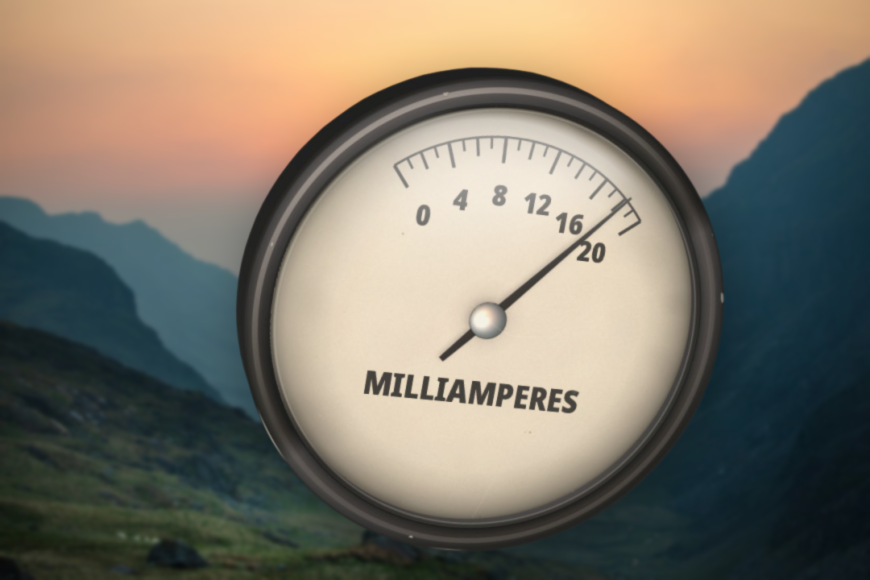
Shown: 18 mA
